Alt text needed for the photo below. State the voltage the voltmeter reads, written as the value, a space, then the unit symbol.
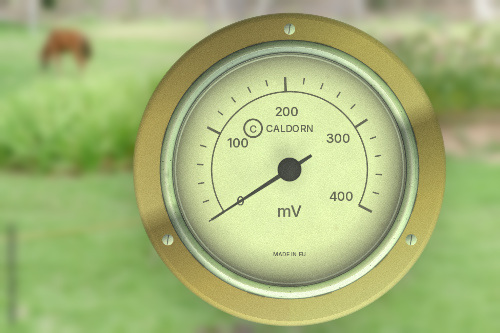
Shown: 0 mV
